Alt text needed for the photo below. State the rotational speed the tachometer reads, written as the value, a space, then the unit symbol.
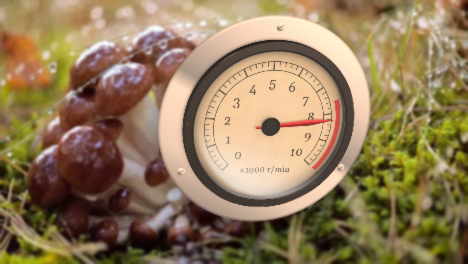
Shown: 8200 rpm
